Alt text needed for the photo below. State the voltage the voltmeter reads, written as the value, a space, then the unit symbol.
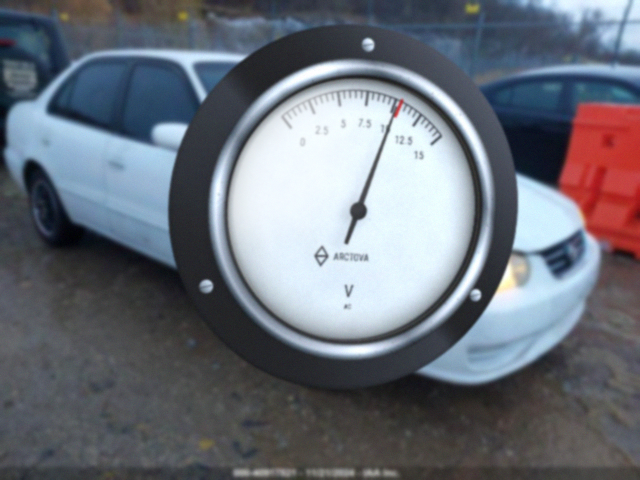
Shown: 10 V
